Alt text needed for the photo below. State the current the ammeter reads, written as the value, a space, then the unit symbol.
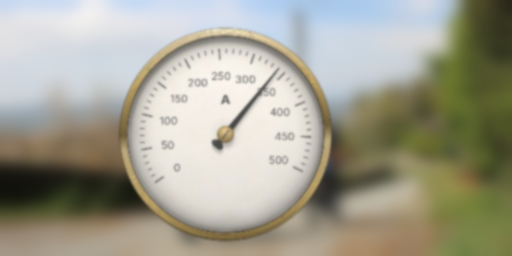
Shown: 340 A
